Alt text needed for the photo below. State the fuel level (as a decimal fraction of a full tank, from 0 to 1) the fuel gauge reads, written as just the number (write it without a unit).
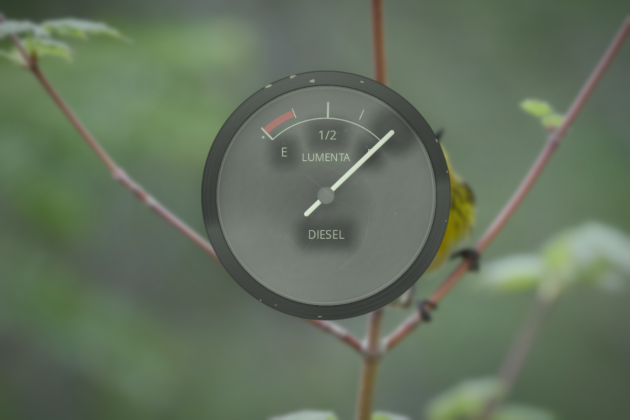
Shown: 1
